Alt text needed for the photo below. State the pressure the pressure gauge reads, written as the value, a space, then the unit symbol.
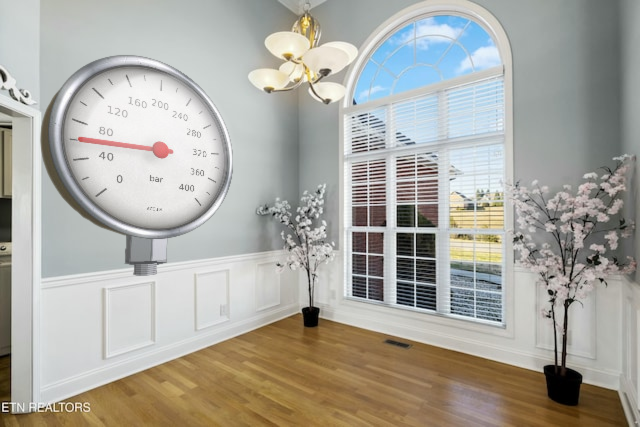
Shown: 60 bar
